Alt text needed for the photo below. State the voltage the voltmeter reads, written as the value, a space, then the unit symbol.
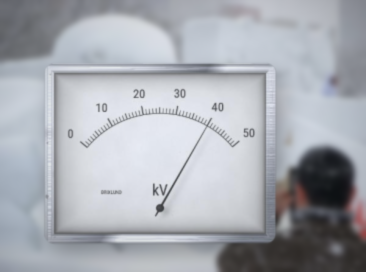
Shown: 40 kV
